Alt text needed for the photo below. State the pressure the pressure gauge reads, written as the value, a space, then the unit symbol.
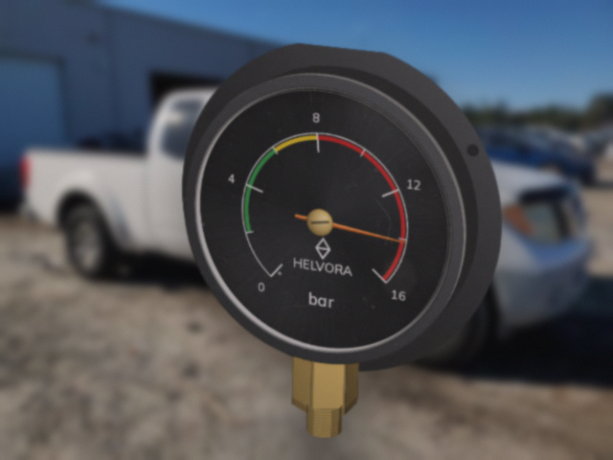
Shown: 14 bar
